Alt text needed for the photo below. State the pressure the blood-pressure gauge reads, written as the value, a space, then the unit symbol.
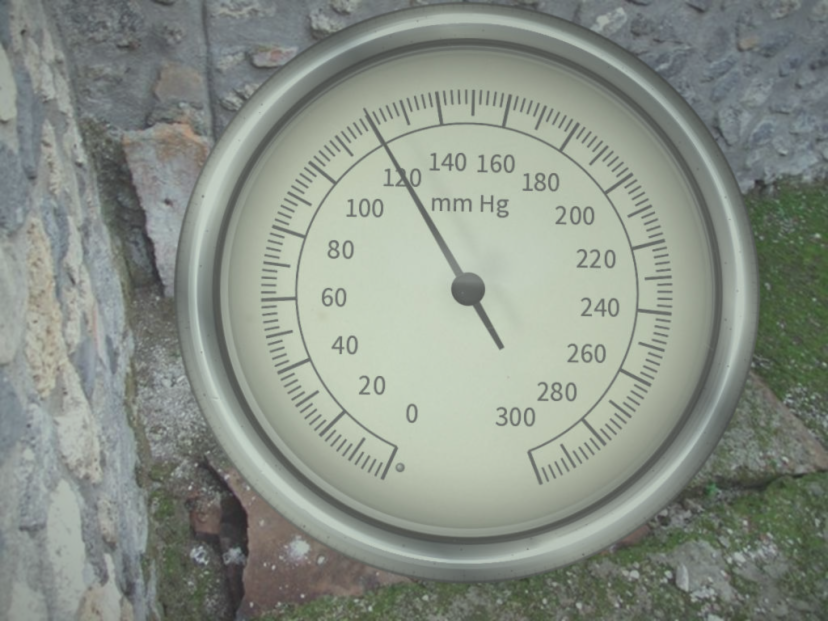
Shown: 120 mmHg
